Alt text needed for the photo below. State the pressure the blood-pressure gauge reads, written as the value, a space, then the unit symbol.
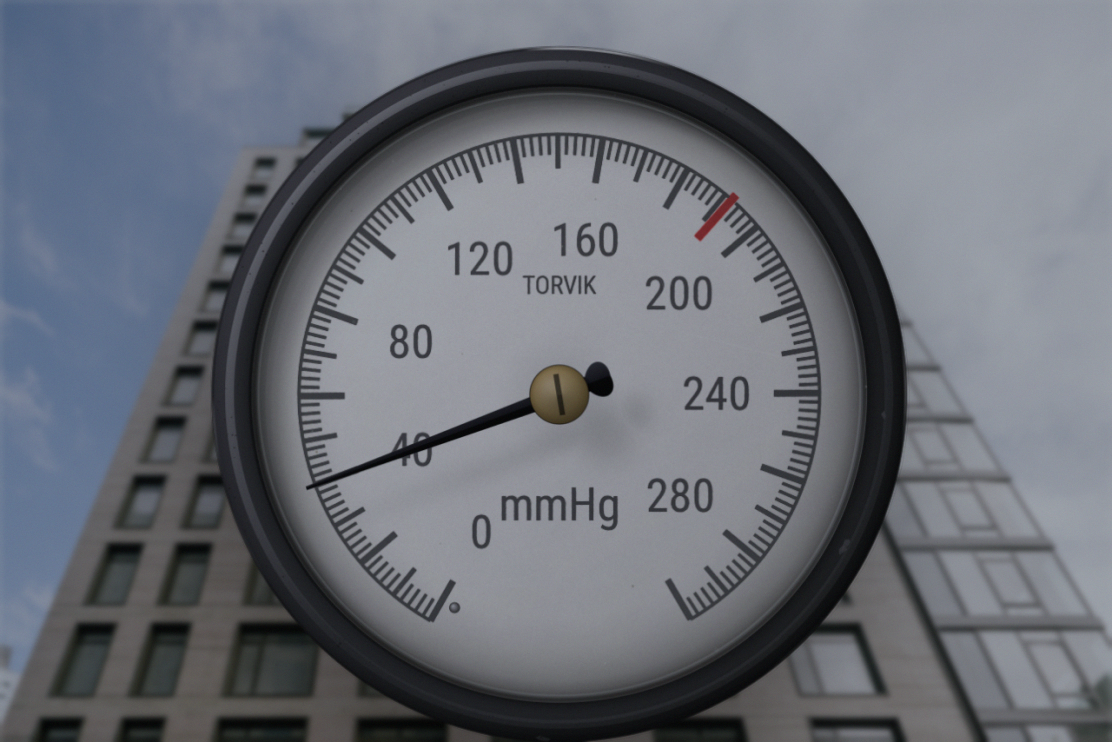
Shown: 40 mmHg
